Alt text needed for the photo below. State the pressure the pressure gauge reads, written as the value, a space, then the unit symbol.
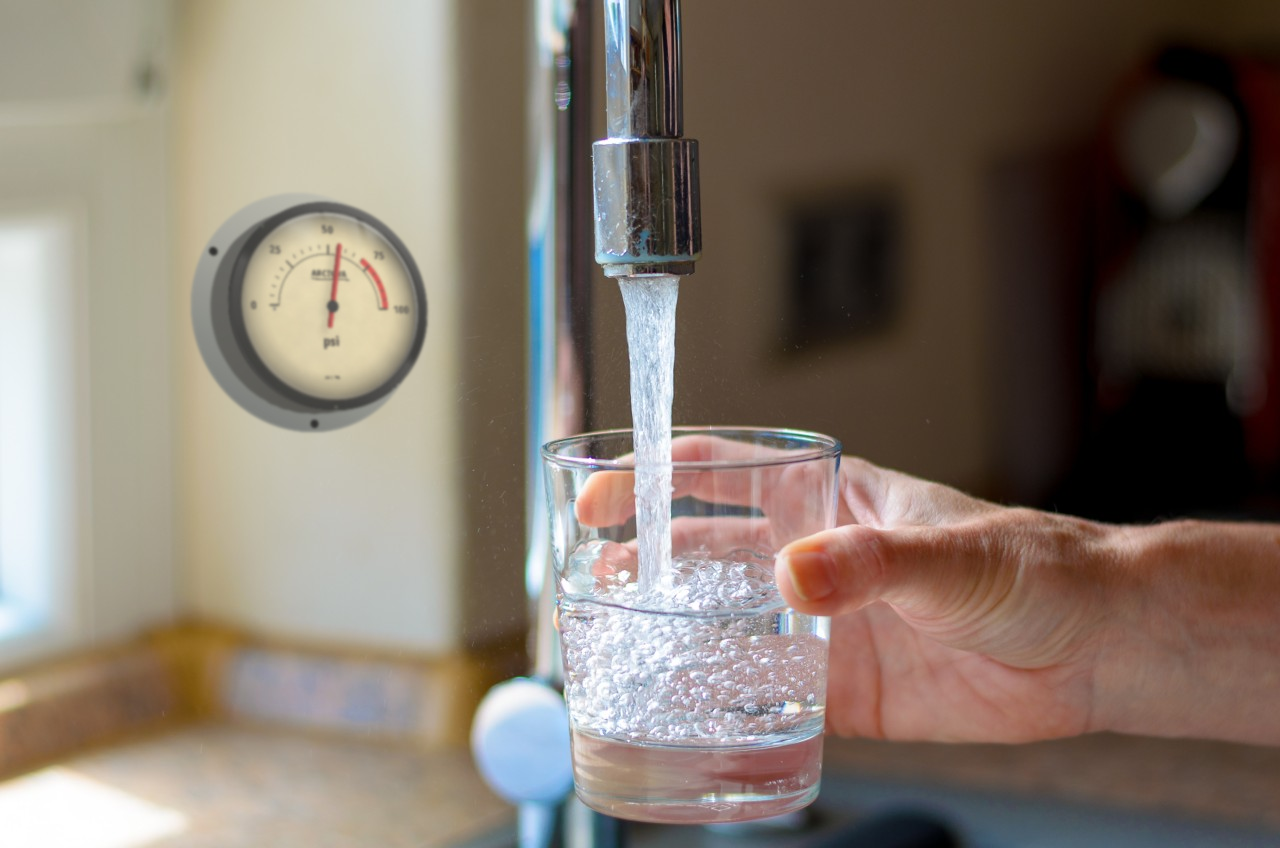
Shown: 55 psi
